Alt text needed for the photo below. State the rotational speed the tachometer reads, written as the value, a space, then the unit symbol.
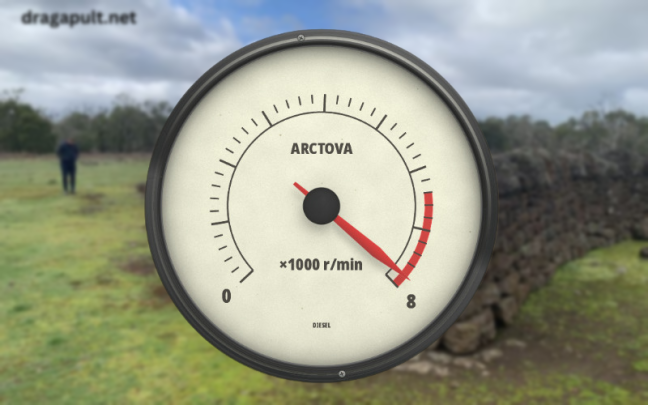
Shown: 7800 rpm
